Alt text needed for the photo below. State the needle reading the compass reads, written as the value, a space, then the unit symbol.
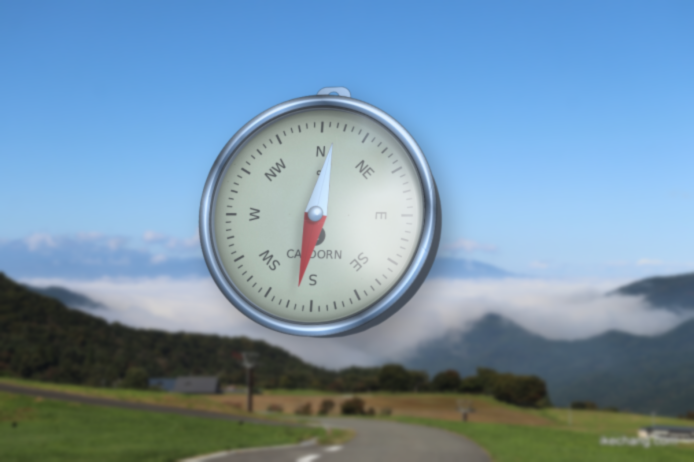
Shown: 190 °
